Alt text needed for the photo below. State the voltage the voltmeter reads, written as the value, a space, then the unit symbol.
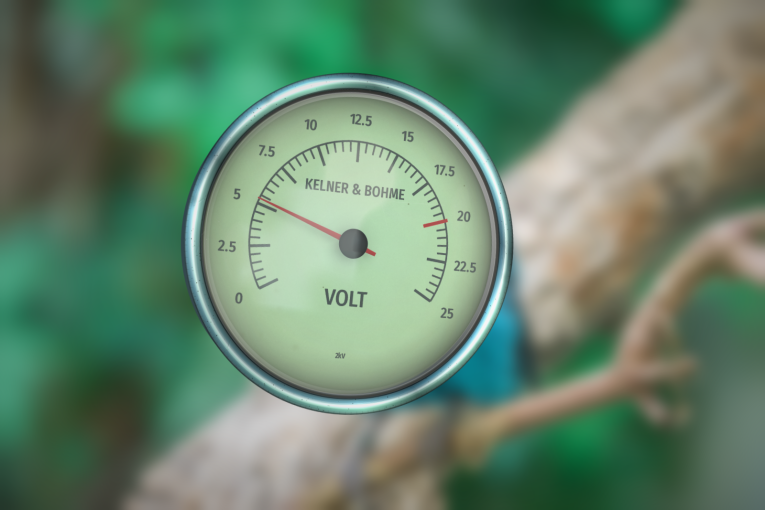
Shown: 5.25 V
